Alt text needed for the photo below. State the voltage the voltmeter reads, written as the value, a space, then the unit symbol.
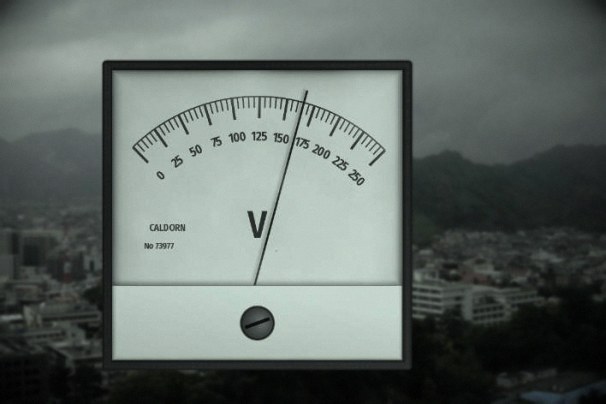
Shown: 165 V
